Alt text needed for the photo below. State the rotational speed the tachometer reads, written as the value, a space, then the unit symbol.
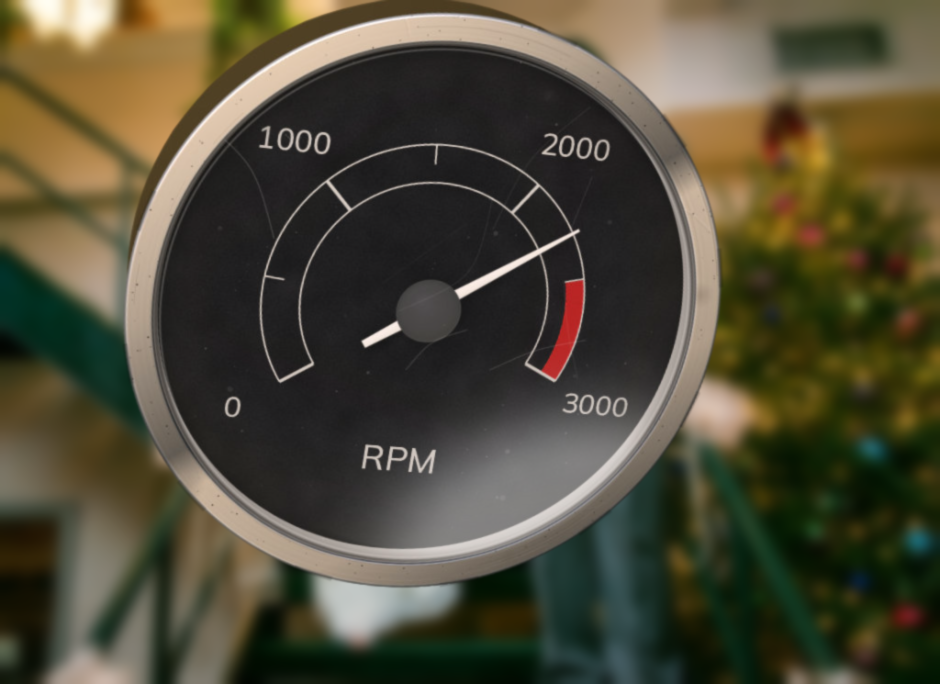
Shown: 2250 rpm
